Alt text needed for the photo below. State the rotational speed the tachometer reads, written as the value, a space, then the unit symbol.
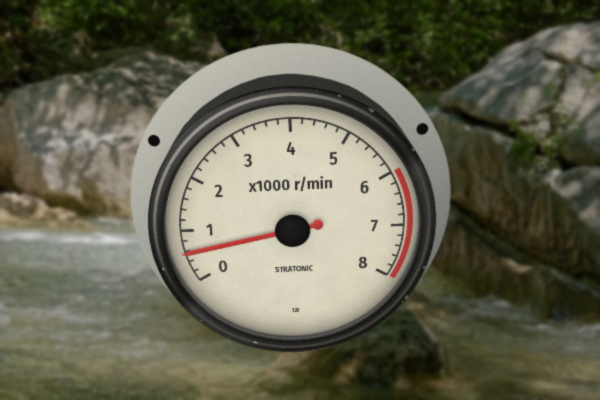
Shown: 600 rpm
